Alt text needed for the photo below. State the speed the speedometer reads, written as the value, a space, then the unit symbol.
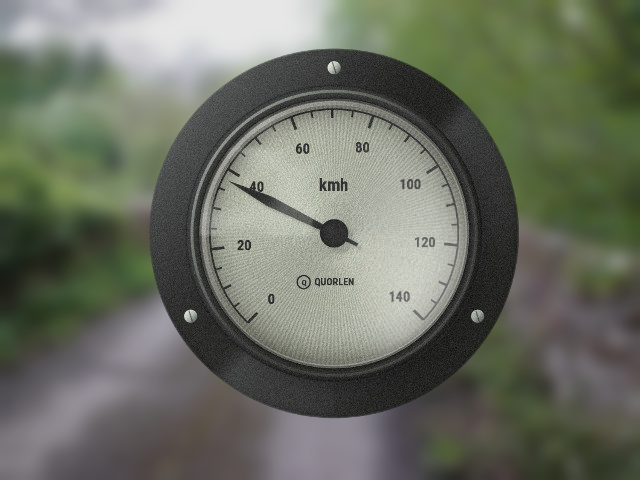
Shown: 37.5 km/h
